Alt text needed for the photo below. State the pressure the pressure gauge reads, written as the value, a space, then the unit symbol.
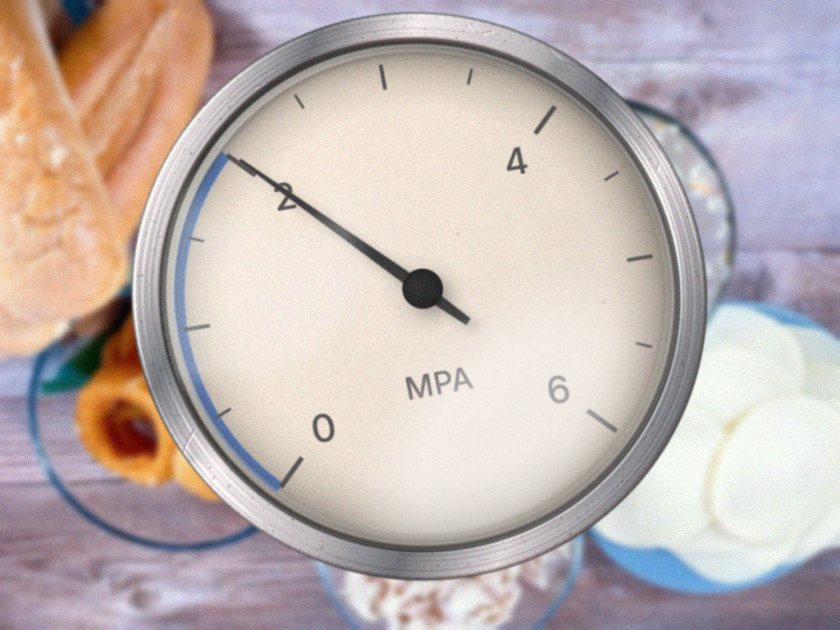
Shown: 2 MPa
